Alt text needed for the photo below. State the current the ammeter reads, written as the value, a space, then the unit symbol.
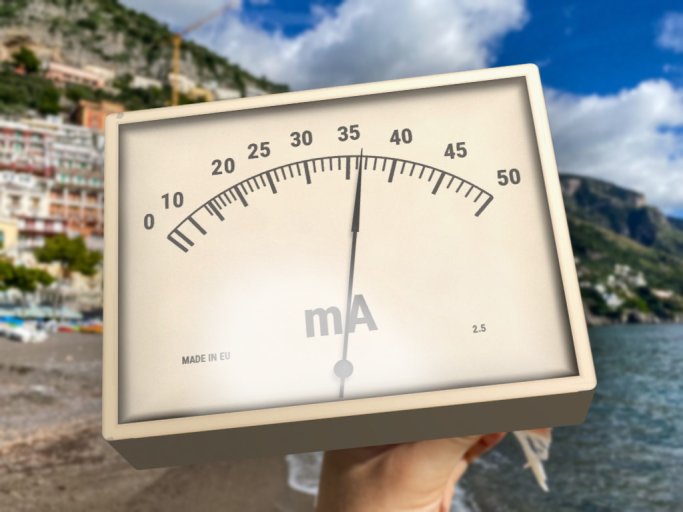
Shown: 36.5 mA
